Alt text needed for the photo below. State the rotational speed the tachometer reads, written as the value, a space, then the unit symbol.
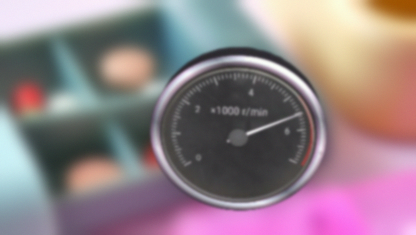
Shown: 5500 rpm
